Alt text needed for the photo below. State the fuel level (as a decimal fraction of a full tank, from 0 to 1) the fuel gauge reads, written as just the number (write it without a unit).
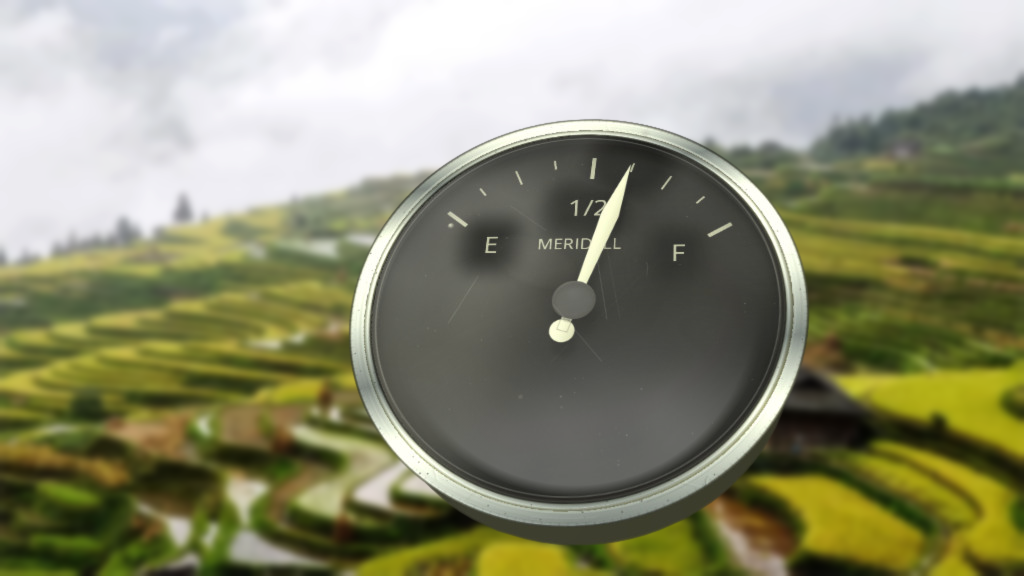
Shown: 0.625
